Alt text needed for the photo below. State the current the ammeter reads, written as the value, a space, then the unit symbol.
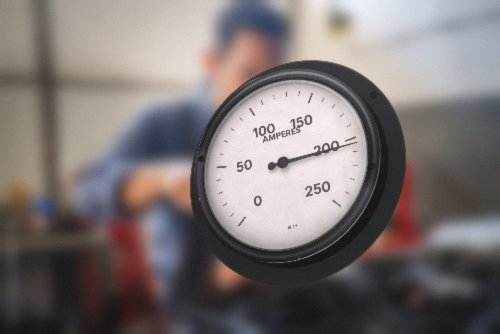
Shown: 205 A
